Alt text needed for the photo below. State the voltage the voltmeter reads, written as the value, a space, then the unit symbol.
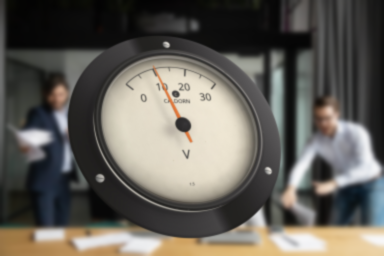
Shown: 10 V
